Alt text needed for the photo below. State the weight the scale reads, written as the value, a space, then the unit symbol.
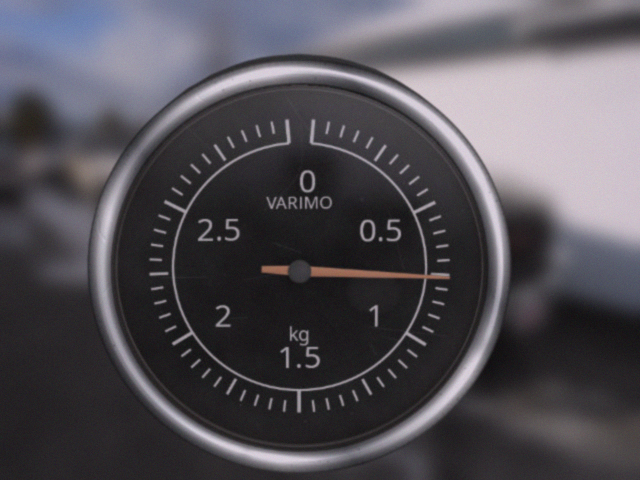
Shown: 0.75 kg
